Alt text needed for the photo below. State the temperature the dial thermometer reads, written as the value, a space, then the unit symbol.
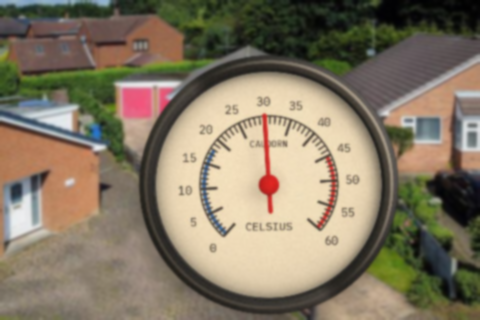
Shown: 30 °C
